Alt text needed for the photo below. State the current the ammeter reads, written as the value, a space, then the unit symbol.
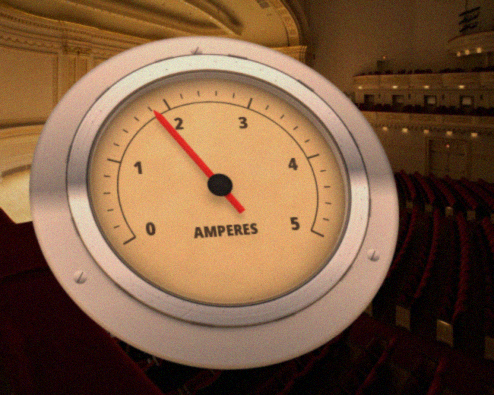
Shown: 1.8 A
